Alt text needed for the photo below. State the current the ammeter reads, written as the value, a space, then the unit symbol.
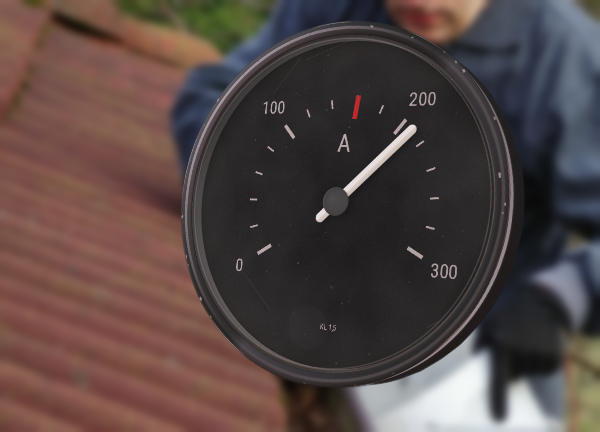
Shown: 210 A
